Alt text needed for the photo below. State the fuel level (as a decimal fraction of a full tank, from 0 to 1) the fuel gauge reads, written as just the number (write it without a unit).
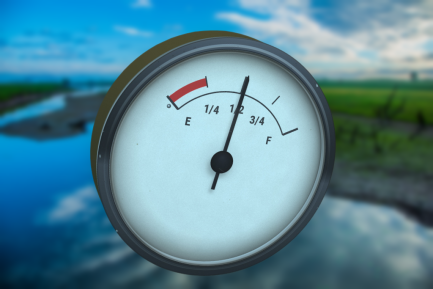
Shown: 0.5
